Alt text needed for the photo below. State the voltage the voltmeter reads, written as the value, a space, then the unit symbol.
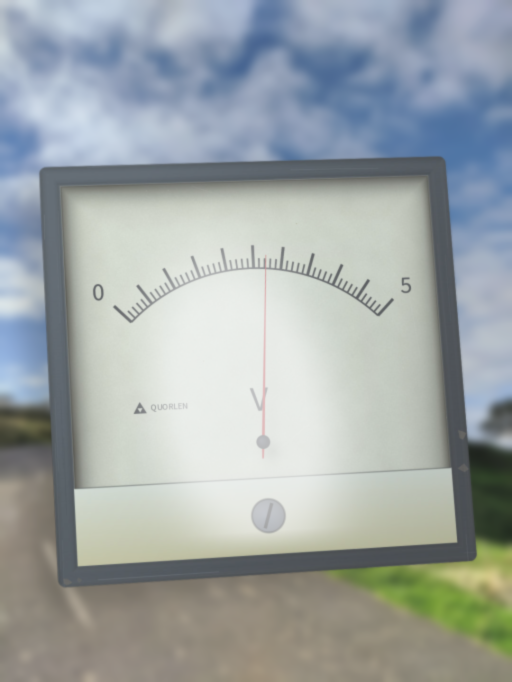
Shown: 2.7 V
